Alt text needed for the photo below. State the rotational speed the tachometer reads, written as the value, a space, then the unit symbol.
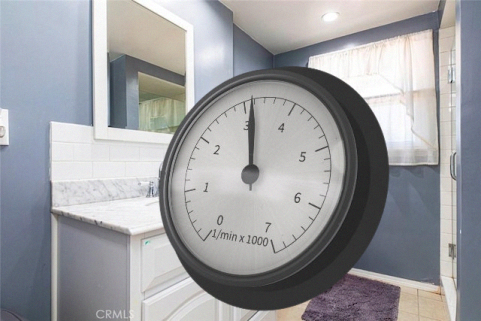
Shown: 3200 rpm
